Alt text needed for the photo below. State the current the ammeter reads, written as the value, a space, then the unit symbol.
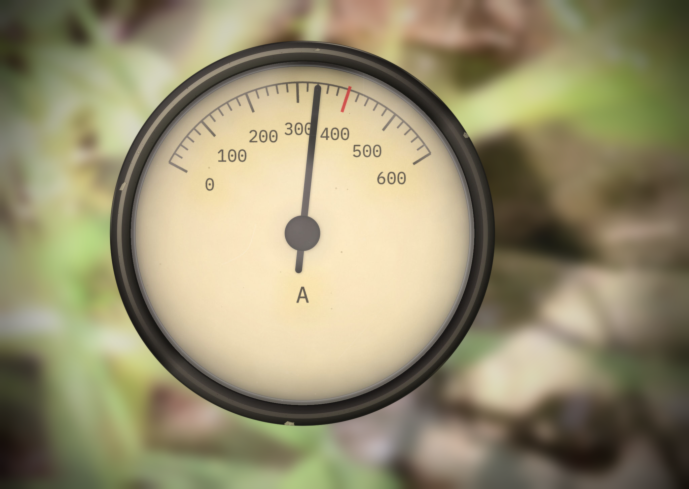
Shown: 340 A
